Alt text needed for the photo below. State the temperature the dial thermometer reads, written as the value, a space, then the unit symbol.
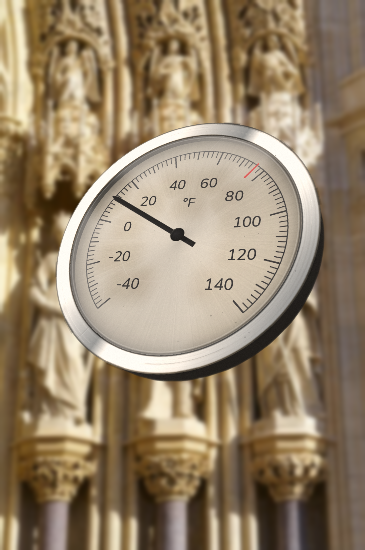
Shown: 10 °F
